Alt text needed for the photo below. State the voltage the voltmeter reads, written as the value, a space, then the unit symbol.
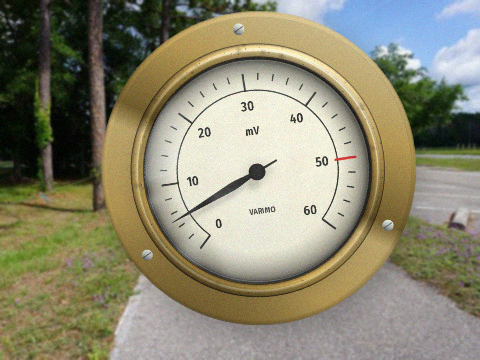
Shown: 5 mV
